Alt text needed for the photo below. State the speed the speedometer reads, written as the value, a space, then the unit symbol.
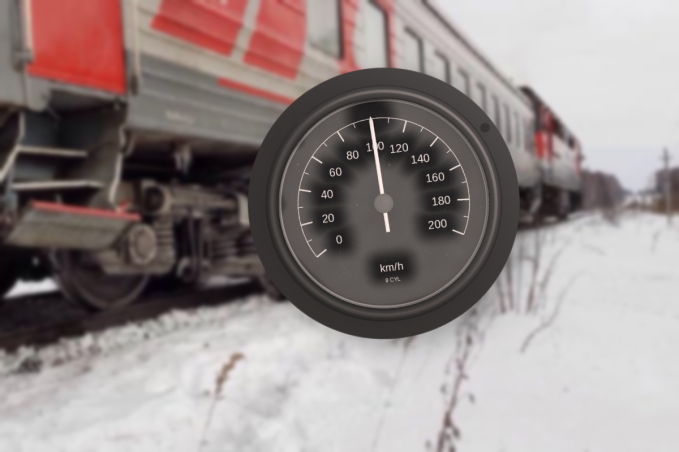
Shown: 100 km/h
